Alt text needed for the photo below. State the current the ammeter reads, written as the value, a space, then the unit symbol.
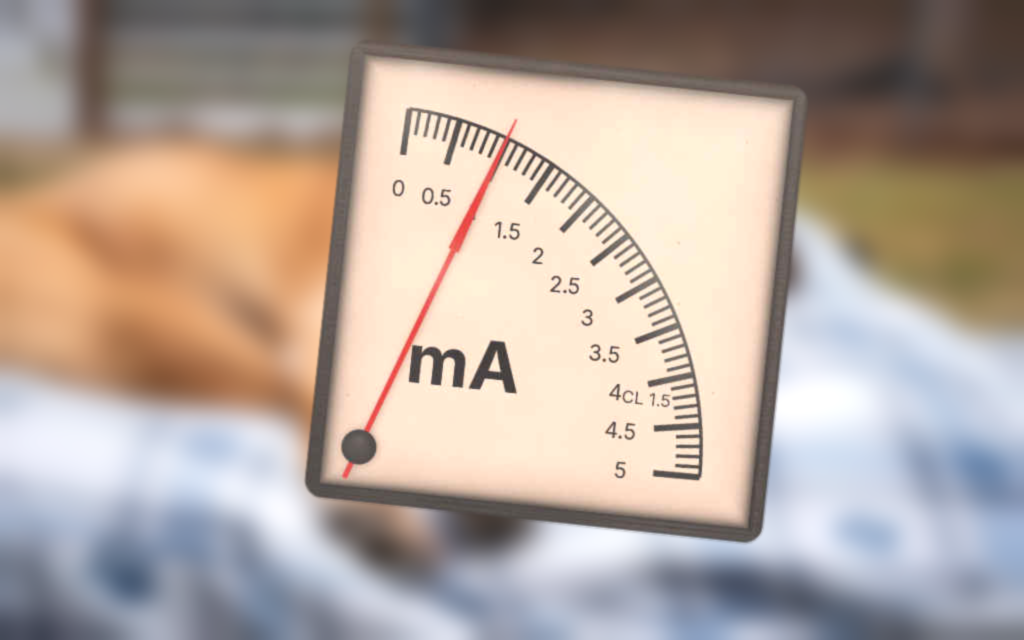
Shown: 1 mA
